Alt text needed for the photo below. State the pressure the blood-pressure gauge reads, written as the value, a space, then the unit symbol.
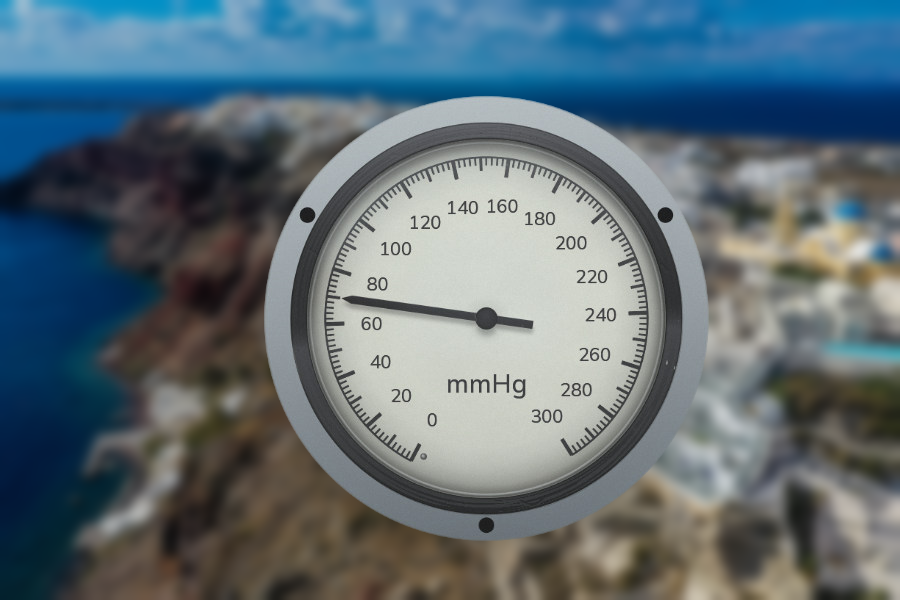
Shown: 70 mmHg
